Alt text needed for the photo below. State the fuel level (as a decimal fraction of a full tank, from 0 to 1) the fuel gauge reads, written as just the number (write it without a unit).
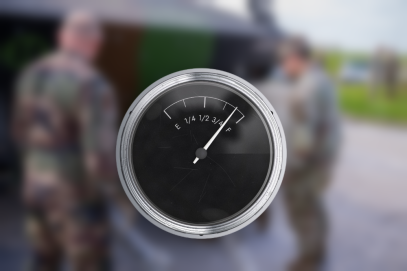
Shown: 0.875
